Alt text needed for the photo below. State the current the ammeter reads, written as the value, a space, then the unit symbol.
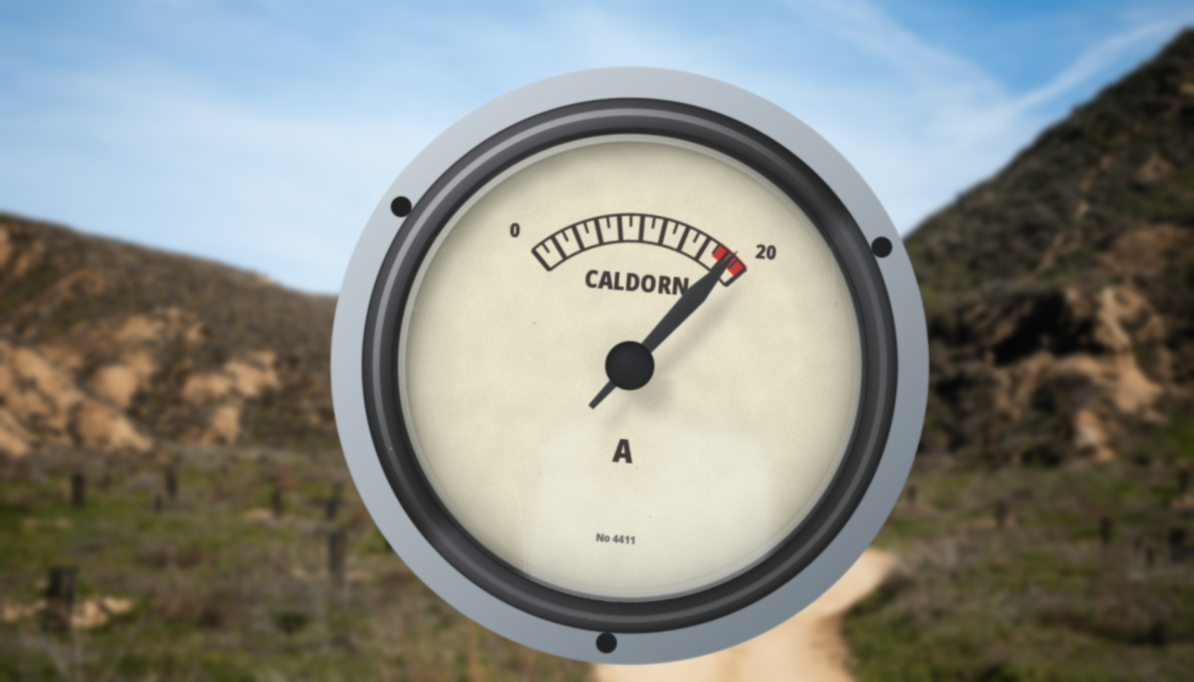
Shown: 18.5 A
